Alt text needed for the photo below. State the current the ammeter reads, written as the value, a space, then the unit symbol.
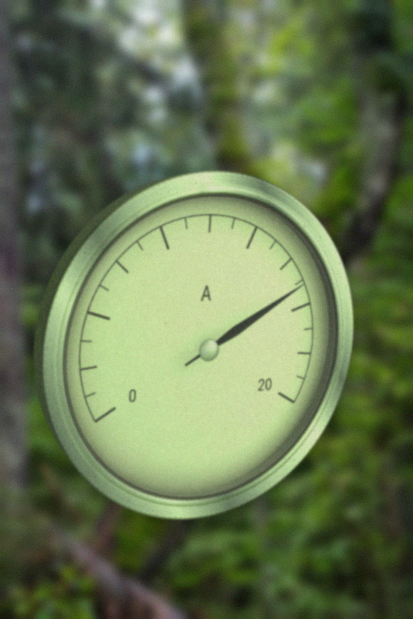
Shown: 15 A
